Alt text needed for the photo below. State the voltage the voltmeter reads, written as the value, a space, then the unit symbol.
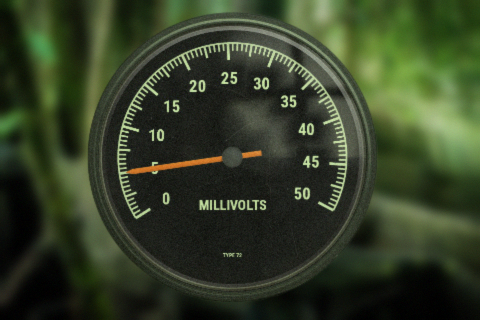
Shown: 5 mV
